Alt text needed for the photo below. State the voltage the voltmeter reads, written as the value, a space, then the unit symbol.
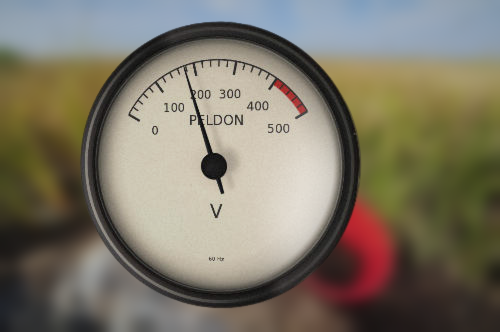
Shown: 180 V
